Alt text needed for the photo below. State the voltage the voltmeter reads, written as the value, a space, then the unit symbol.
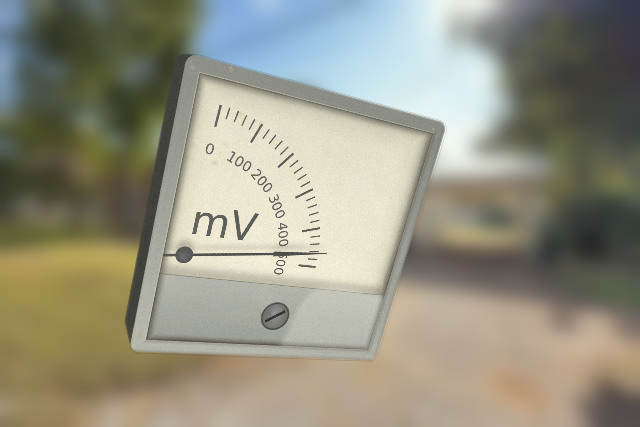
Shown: 460 mV
